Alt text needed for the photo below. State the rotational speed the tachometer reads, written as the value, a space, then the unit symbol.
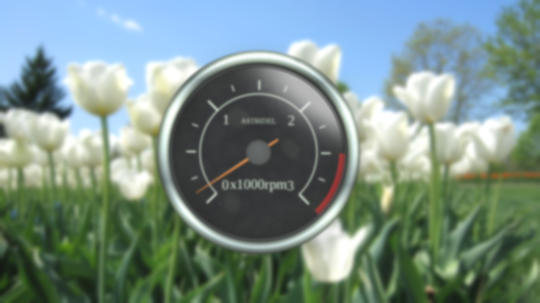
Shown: 125 rpm
